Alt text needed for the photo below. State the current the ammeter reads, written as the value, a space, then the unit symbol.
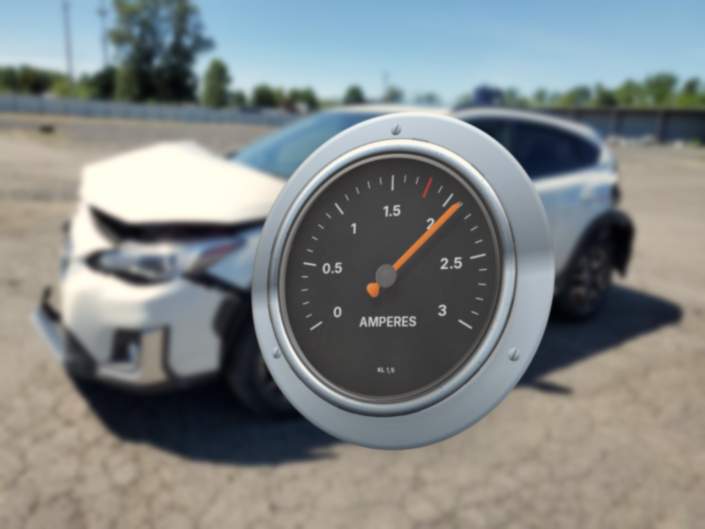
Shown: 2.1 A
